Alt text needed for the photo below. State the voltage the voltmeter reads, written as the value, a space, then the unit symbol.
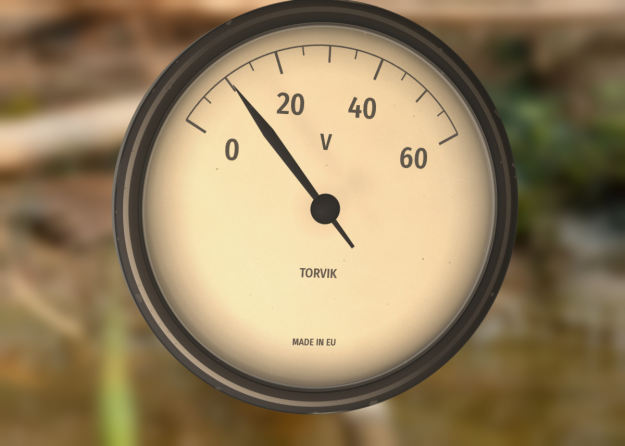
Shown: 10 V
